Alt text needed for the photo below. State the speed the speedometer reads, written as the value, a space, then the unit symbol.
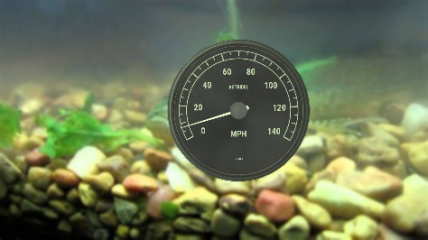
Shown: 7.5 mph
